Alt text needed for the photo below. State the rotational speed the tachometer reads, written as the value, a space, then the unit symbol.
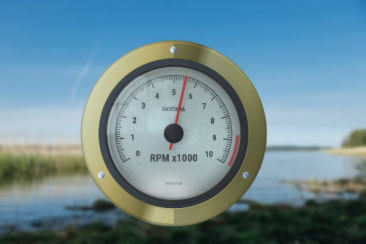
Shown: 5500 rpm
